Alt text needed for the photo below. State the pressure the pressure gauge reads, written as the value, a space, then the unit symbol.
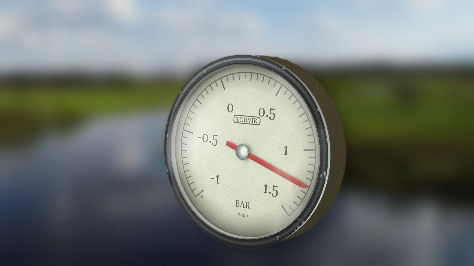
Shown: 1.25 bar
